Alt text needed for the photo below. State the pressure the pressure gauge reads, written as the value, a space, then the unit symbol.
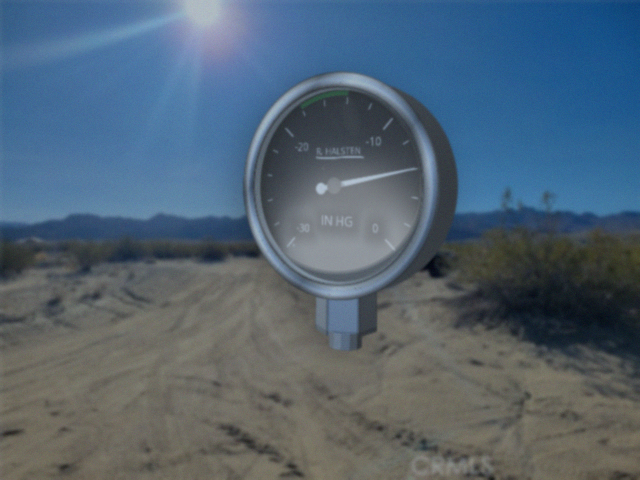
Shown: -6 inHg
